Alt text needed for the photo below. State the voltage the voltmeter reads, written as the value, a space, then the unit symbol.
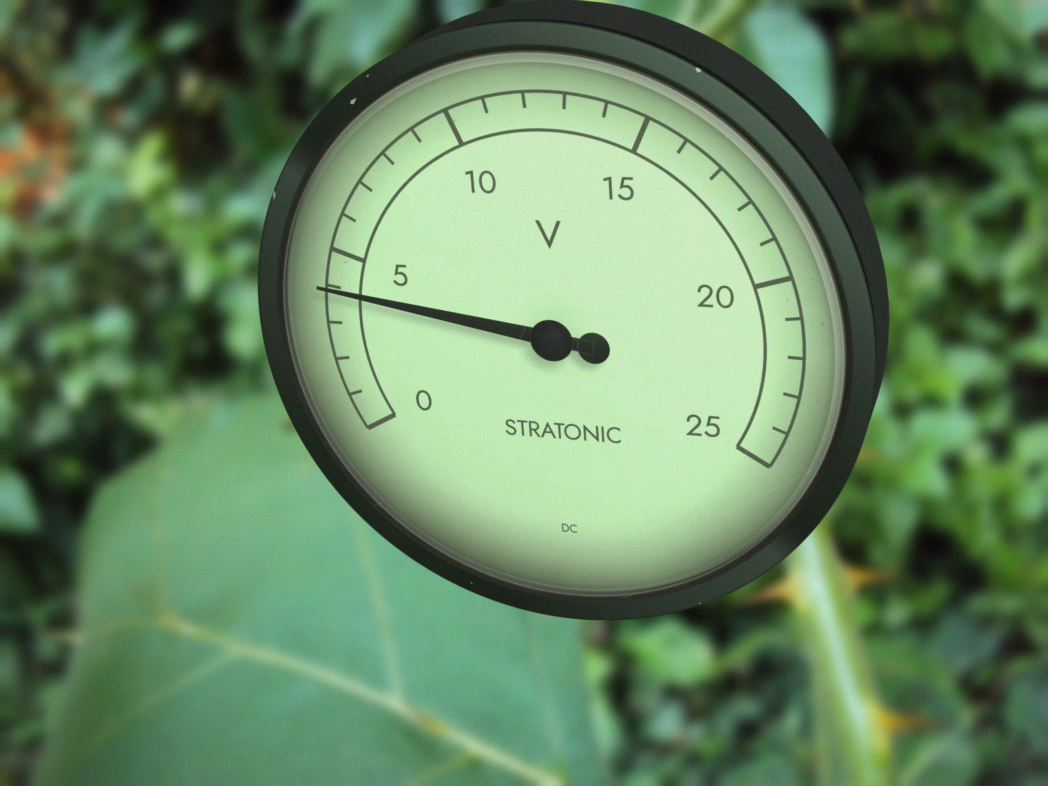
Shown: 4 V
